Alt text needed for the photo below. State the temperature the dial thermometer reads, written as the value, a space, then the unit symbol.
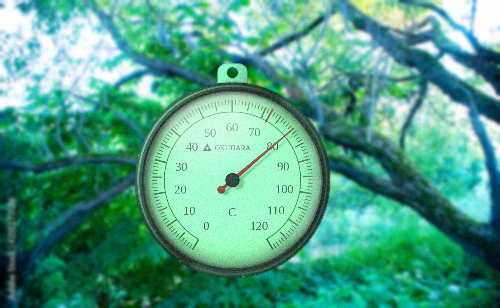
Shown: 80 °C
